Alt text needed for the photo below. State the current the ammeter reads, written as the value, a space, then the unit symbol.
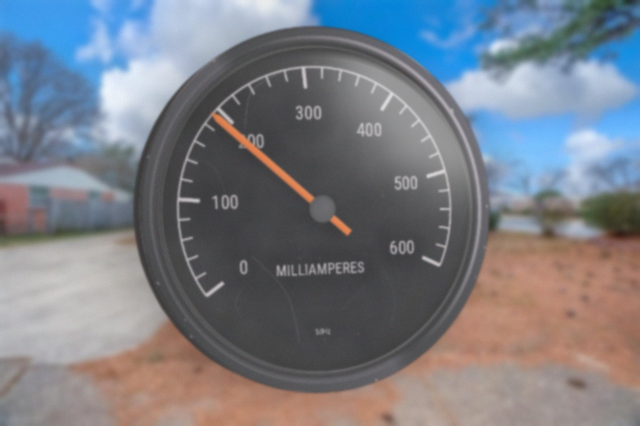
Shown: 190 mA
